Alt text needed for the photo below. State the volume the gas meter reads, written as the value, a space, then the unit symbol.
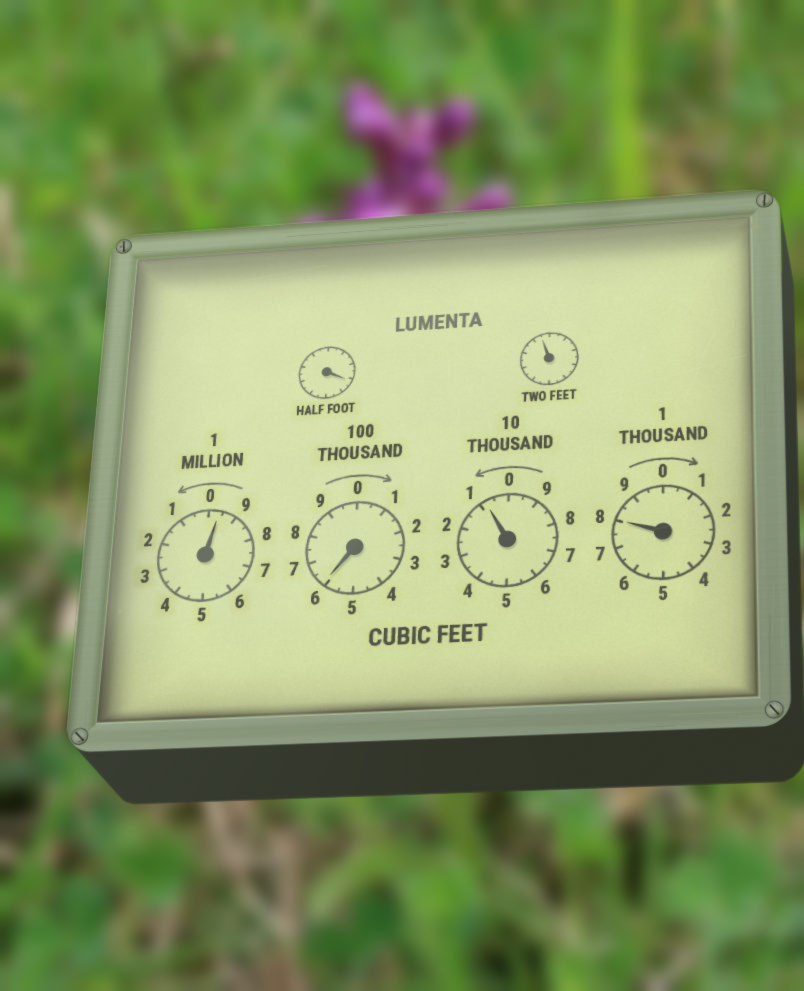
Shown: 960800 ft³
